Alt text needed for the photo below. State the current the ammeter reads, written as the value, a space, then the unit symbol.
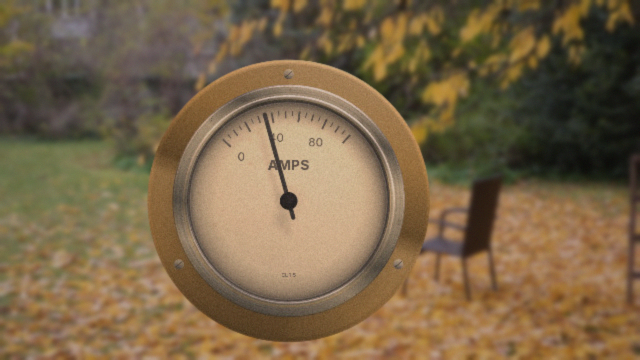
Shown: 35 A
